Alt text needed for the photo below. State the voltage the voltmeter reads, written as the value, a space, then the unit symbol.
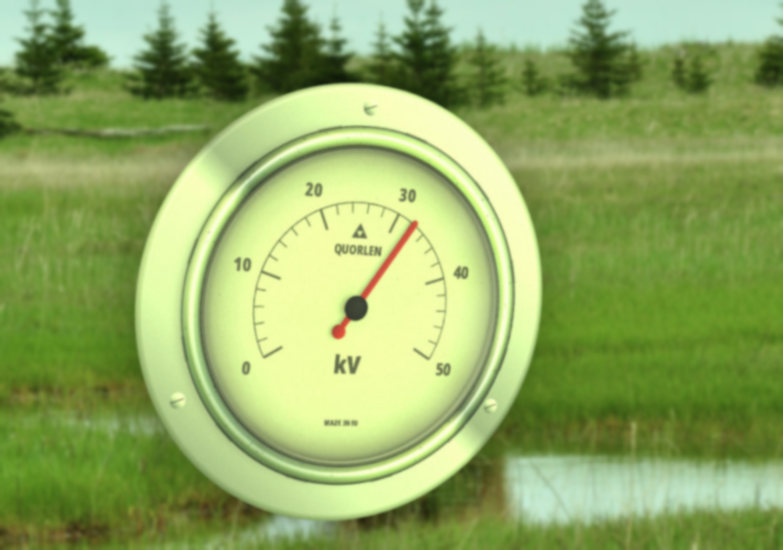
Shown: 32 kV
